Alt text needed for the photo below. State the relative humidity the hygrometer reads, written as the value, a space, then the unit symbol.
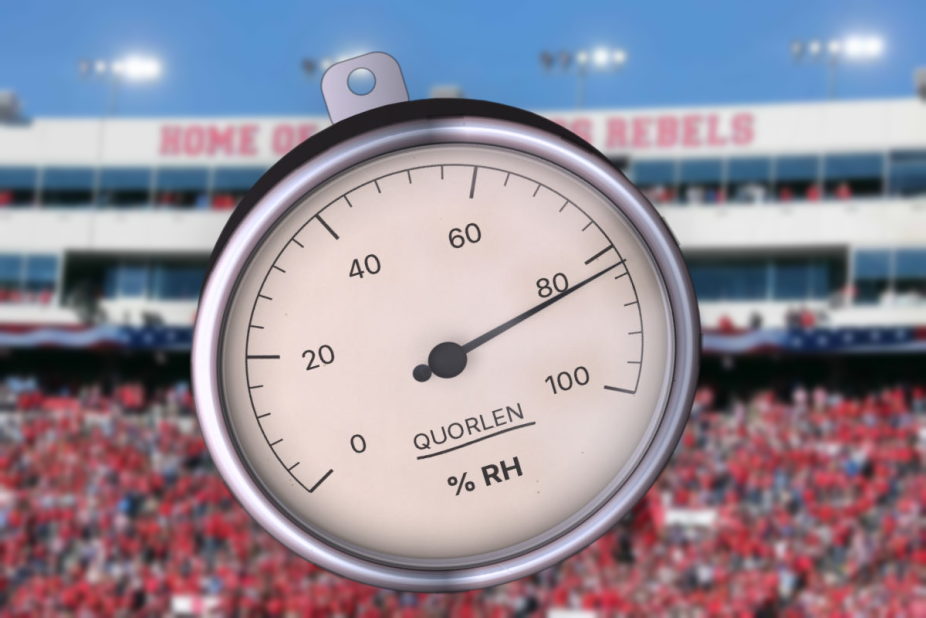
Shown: 82 %
